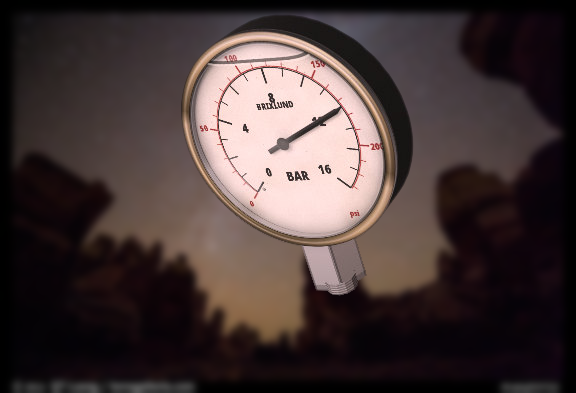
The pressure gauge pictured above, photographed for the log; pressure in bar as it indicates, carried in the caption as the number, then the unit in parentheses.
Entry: 12 (bar)
